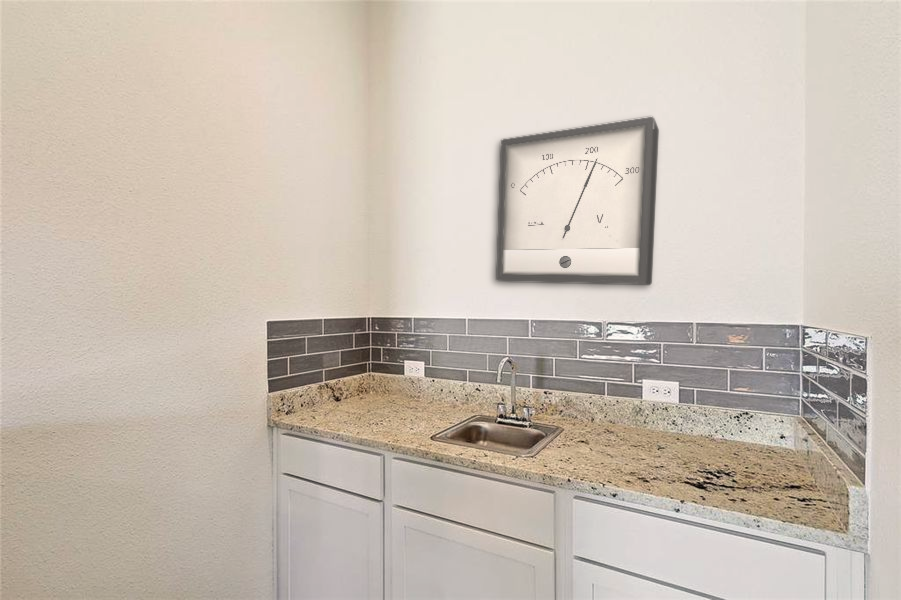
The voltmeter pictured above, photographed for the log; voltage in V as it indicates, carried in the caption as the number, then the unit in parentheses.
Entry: 220 (V)
